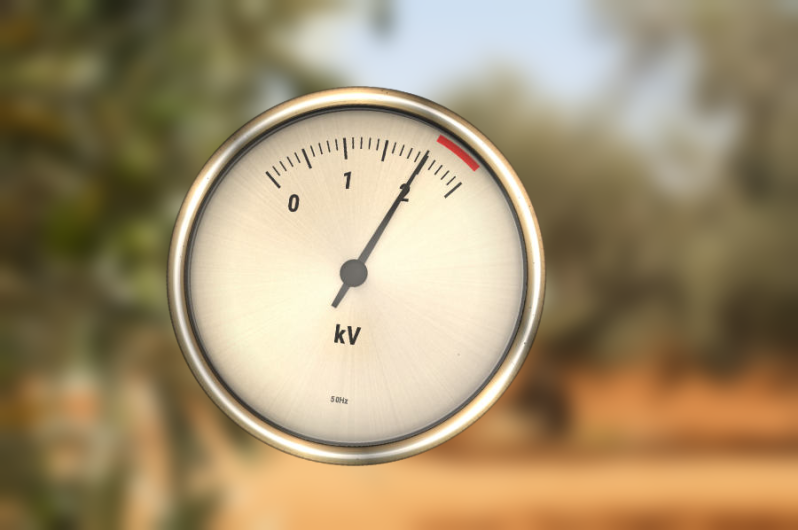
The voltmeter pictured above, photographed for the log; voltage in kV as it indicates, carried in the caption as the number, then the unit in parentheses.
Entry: 2 (kV)
